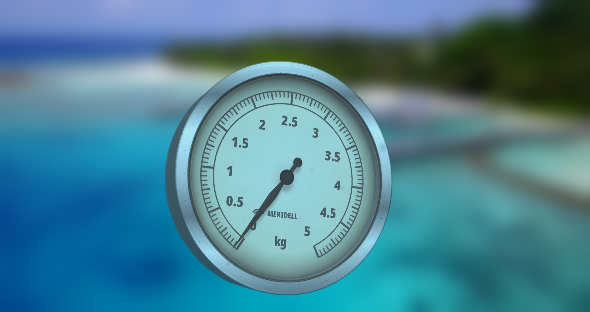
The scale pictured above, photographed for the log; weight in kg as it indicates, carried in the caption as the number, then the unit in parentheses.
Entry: 0.05 (kg)
